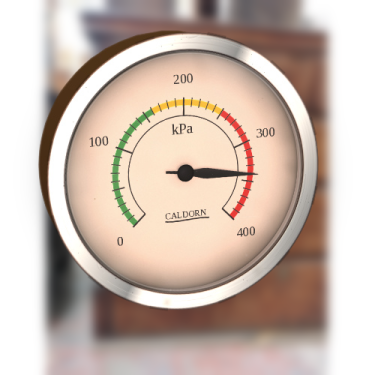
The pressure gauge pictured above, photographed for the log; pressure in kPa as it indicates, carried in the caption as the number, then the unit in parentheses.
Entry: 340 (kPa)
